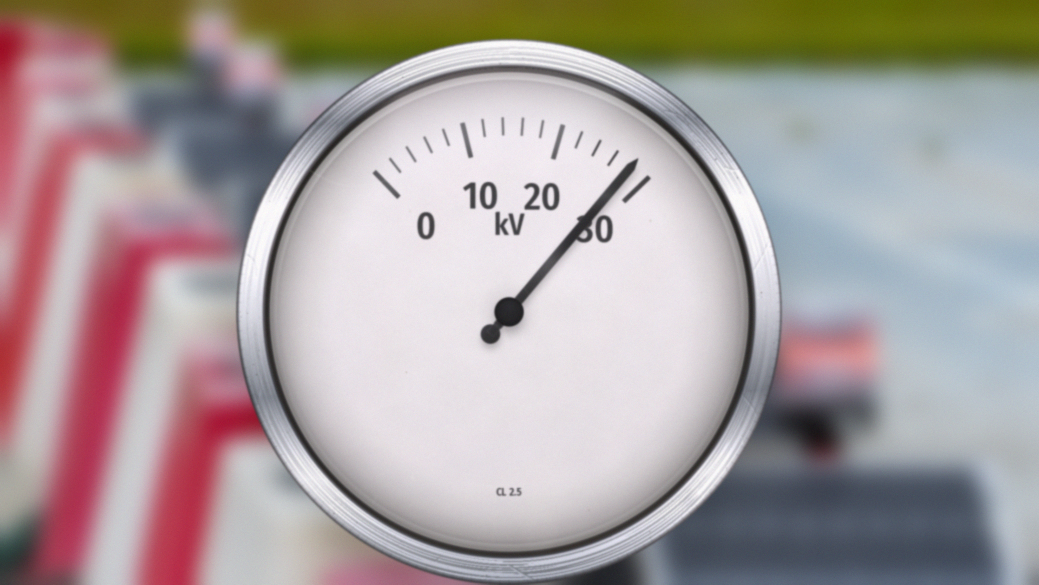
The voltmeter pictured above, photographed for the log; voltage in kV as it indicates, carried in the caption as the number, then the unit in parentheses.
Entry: 28 (kV)
